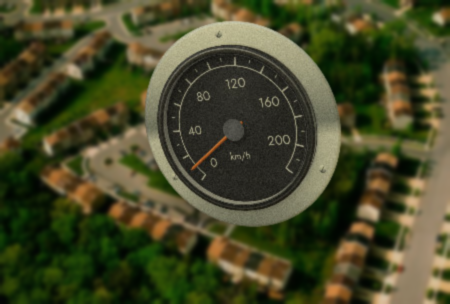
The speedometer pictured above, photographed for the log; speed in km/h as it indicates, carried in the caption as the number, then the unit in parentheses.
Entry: 10 (km/h)
